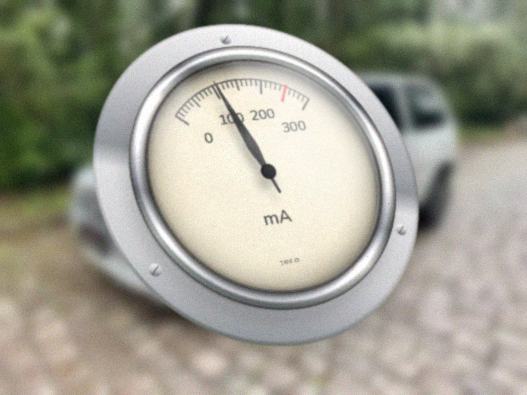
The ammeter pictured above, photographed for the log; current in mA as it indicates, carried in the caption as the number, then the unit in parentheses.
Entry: 100 (mA)
